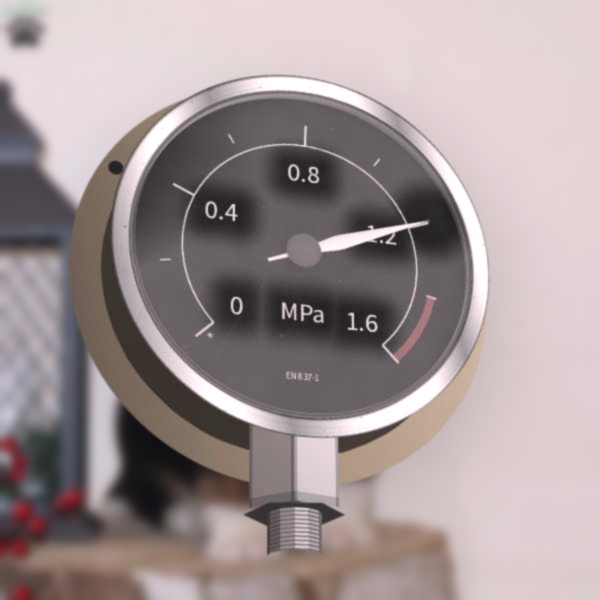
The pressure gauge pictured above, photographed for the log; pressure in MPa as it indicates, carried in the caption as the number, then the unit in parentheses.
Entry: 1.2 (MPa)
